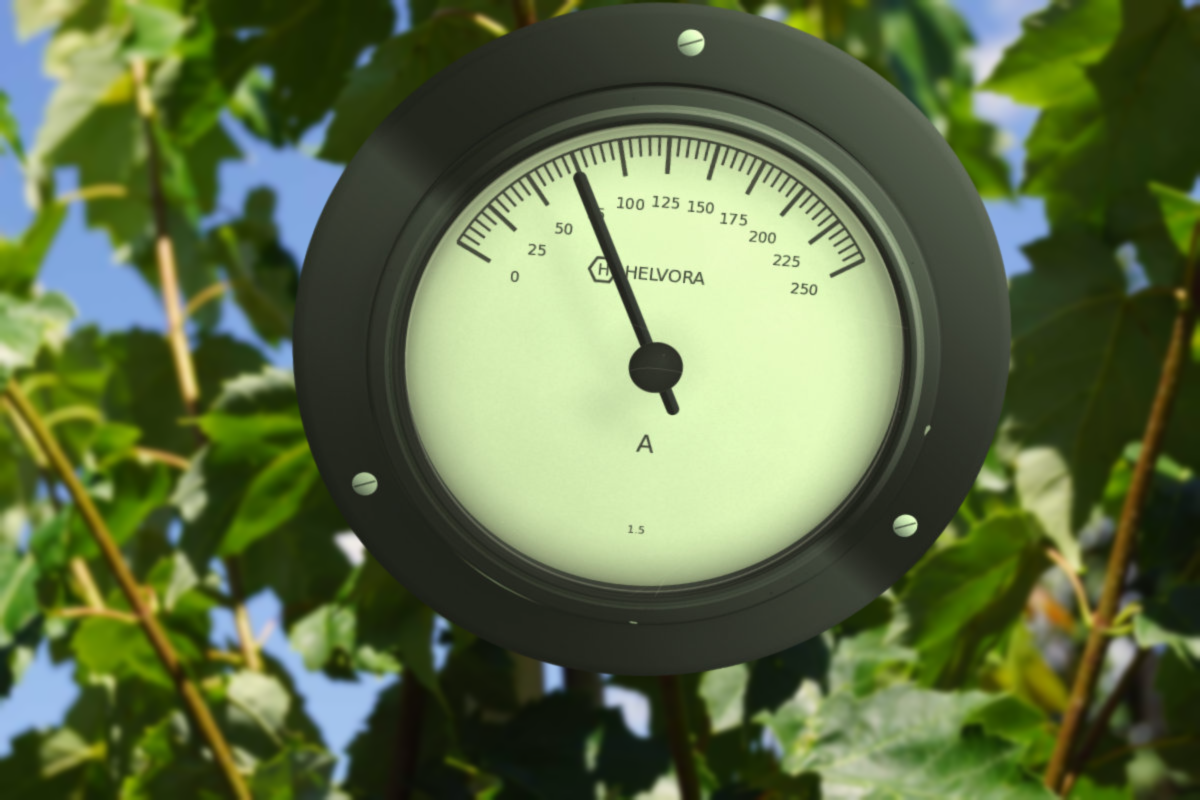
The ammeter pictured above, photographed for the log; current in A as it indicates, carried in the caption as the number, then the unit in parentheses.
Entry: 75 (A)
